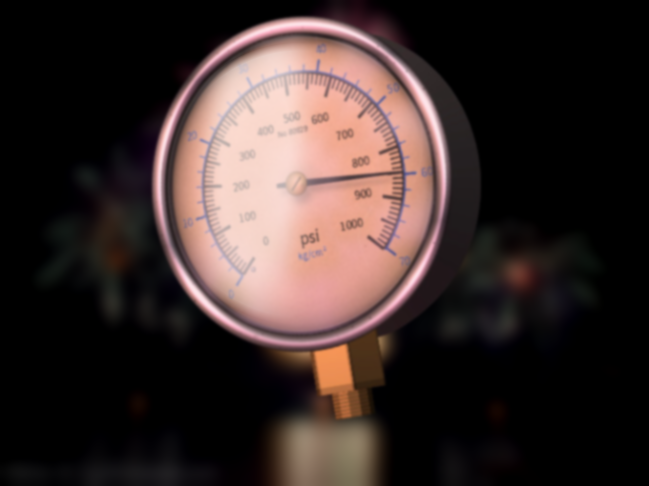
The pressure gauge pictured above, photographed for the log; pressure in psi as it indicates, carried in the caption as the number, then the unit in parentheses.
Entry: 850 (psi)
